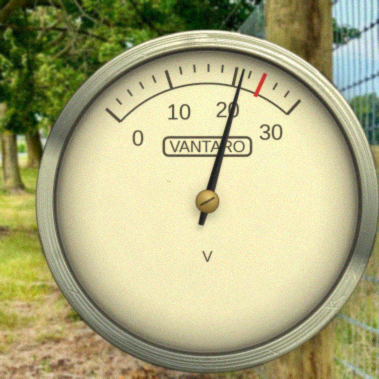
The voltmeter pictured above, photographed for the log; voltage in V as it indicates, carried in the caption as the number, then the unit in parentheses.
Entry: 21 (V)
